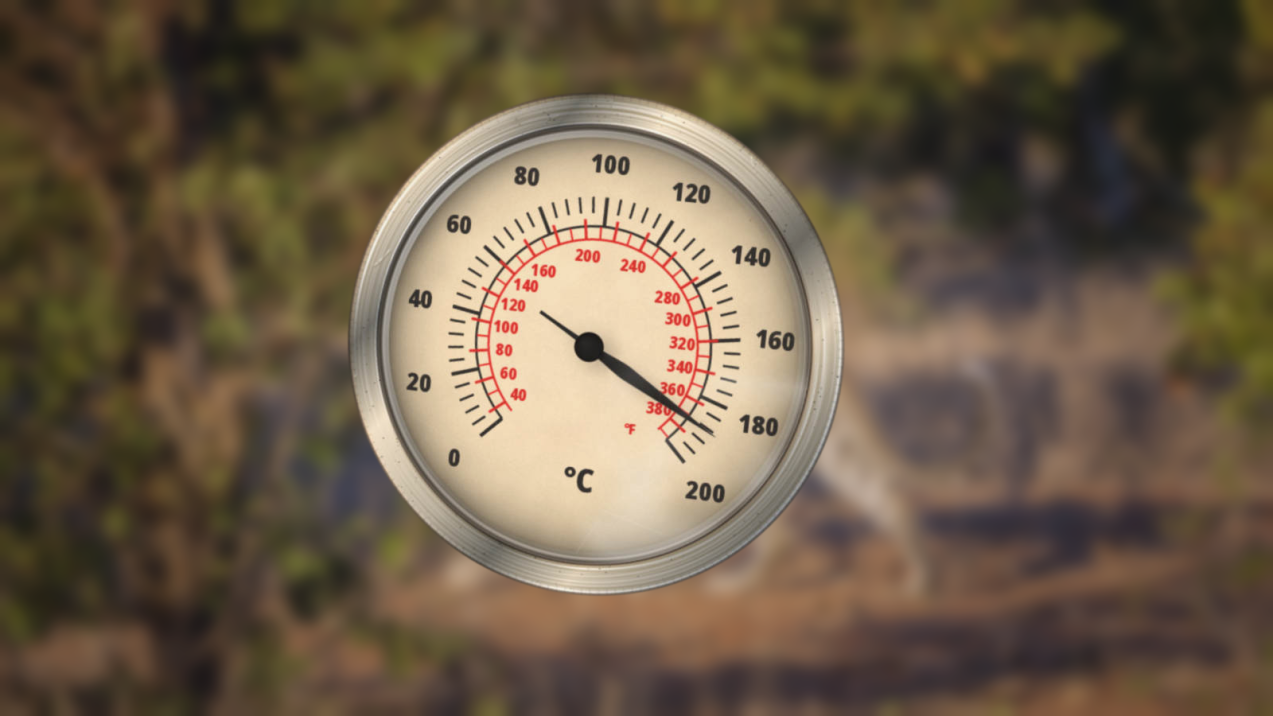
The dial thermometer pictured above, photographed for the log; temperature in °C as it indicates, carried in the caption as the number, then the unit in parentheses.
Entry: 188 (°C)
